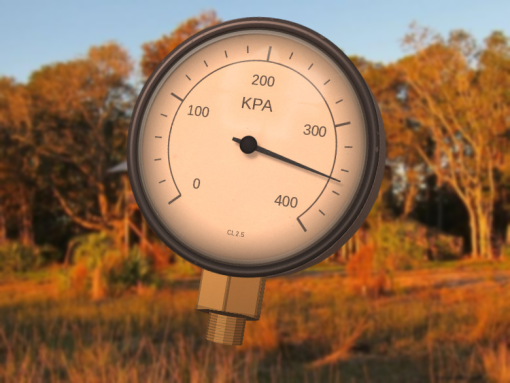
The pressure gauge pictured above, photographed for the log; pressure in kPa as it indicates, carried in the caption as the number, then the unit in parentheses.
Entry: 350 (kPa)
